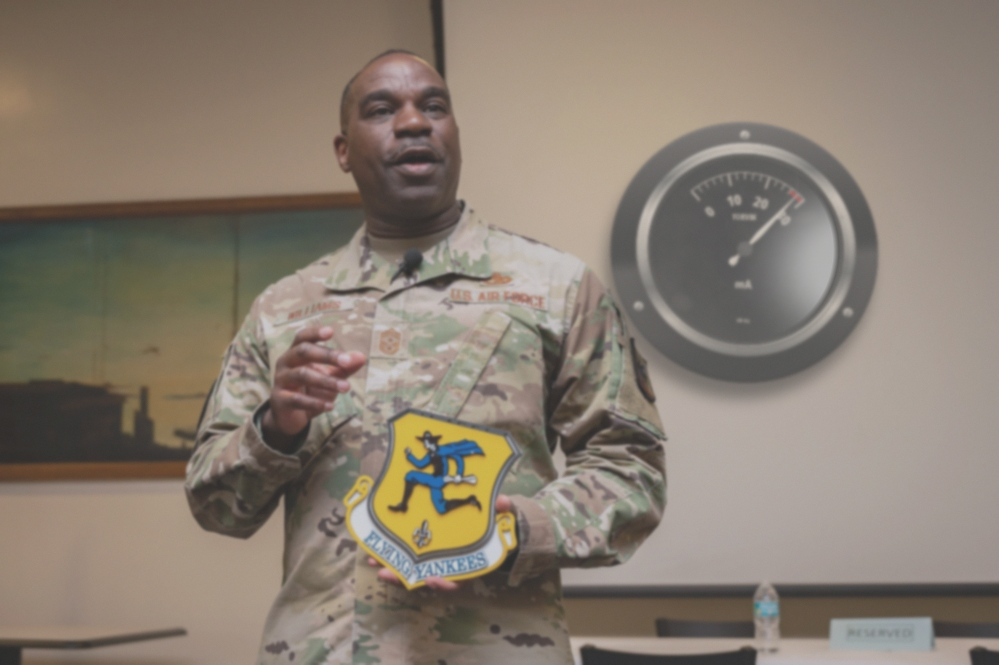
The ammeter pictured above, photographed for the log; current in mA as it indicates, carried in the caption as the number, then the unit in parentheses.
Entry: 28 (mA)
